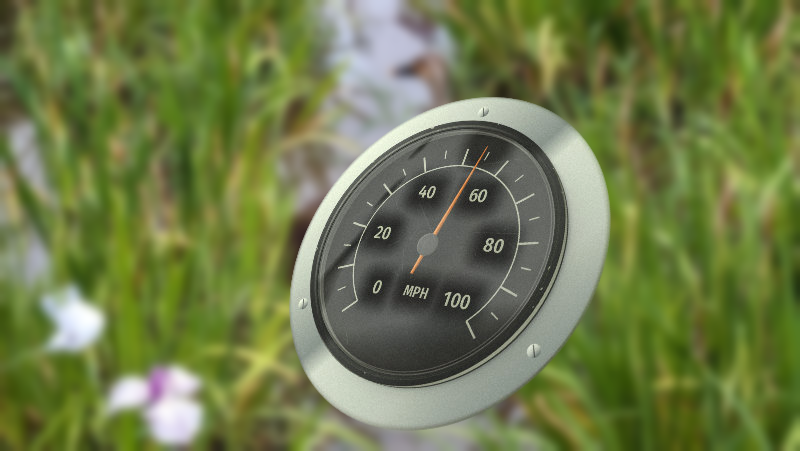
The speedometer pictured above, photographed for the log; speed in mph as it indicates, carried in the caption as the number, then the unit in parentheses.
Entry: 55 (mph)
